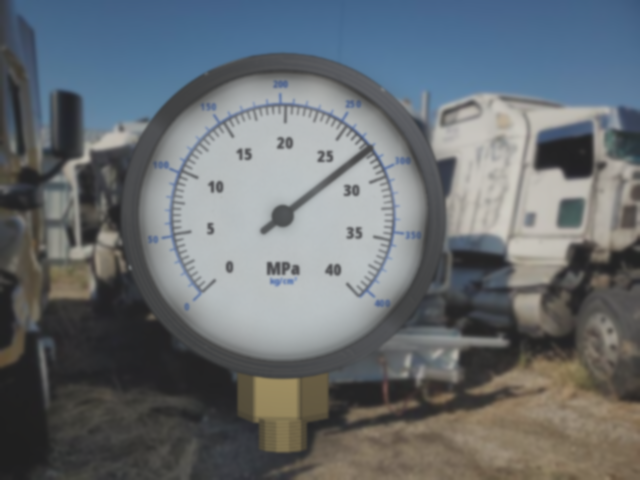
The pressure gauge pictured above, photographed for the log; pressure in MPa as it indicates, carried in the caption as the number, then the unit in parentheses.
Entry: 27.5 (MPa)
